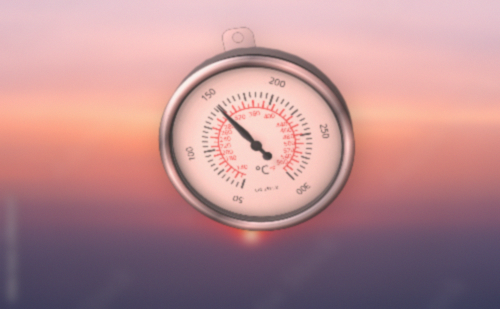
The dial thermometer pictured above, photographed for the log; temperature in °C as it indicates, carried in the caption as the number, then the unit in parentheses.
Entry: 150 (°C)
